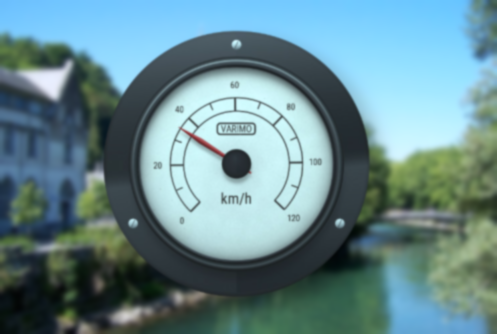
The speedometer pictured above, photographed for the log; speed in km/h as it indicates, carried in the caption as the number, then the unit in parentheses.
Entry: 35 (km/h)
